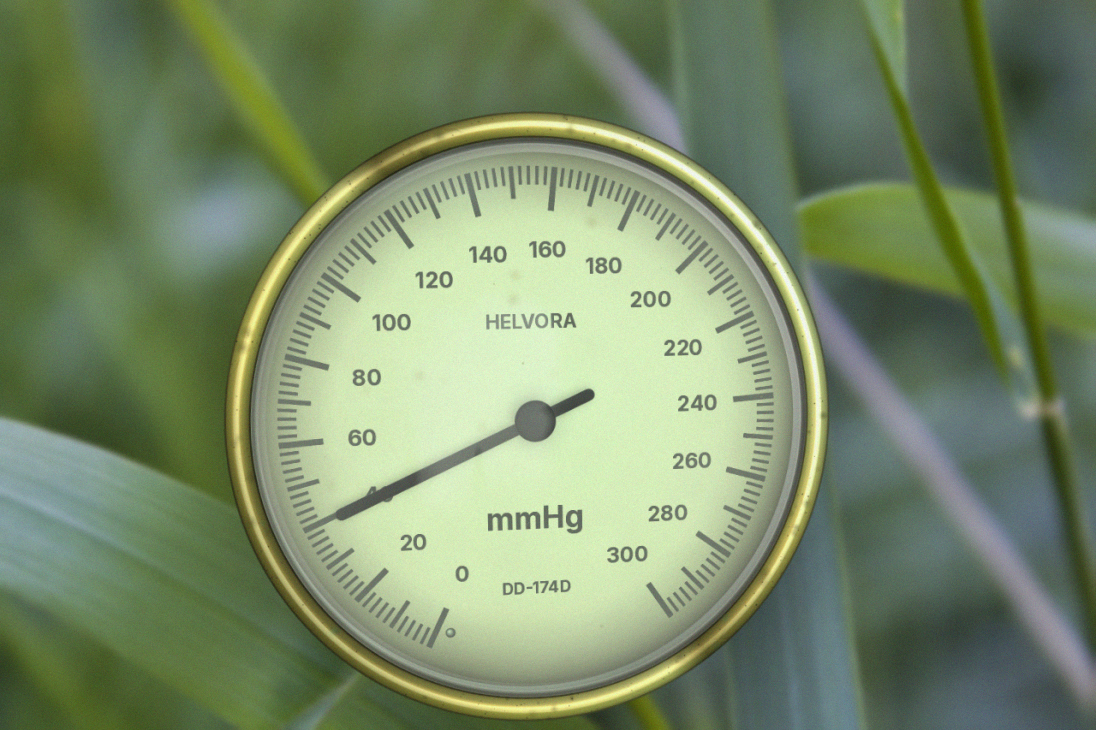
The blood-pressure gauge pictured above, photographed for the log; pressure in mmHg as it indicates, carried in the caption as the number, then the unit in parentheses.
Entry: 40 (mmHg)
